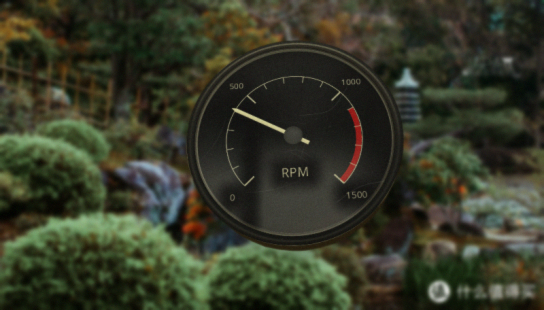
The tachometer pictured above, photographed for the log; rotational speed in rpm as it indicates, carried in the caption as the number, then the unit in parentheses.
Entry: 400 (rpm)
